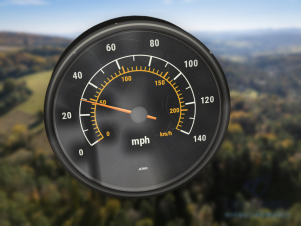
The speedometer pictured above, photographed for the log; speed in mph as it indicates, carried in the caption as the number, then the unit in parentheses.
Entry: 30 (mph)
